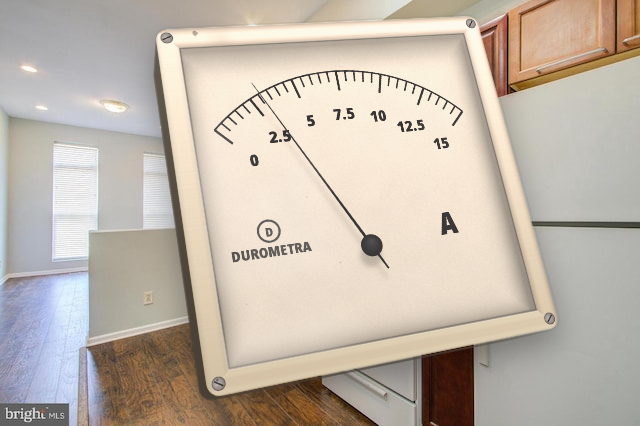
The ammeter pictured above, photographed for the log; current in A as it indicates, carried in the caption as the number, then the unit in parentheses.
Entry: 3 (A)
